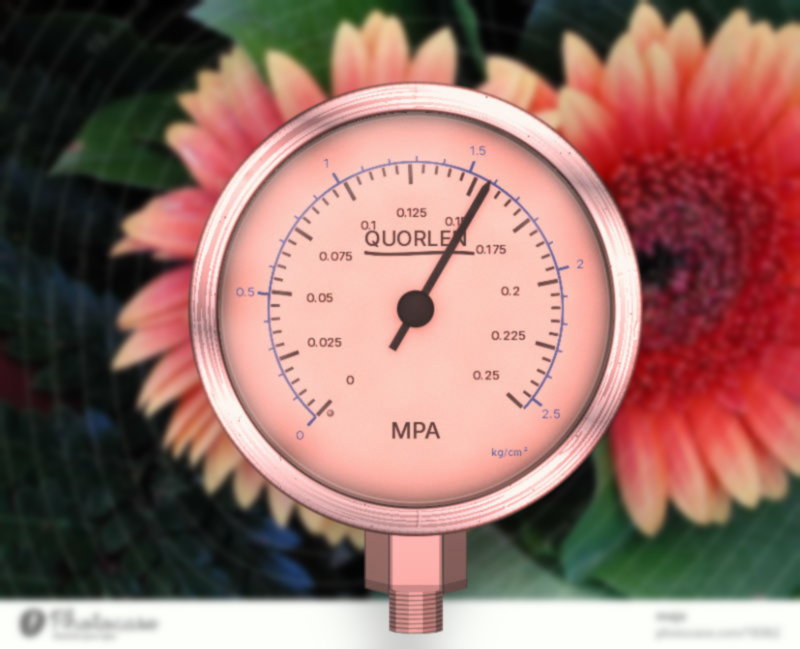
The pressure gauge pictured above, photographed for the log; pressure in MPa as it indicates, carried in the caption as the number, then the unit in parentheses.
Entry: 0.155 (MPa)
